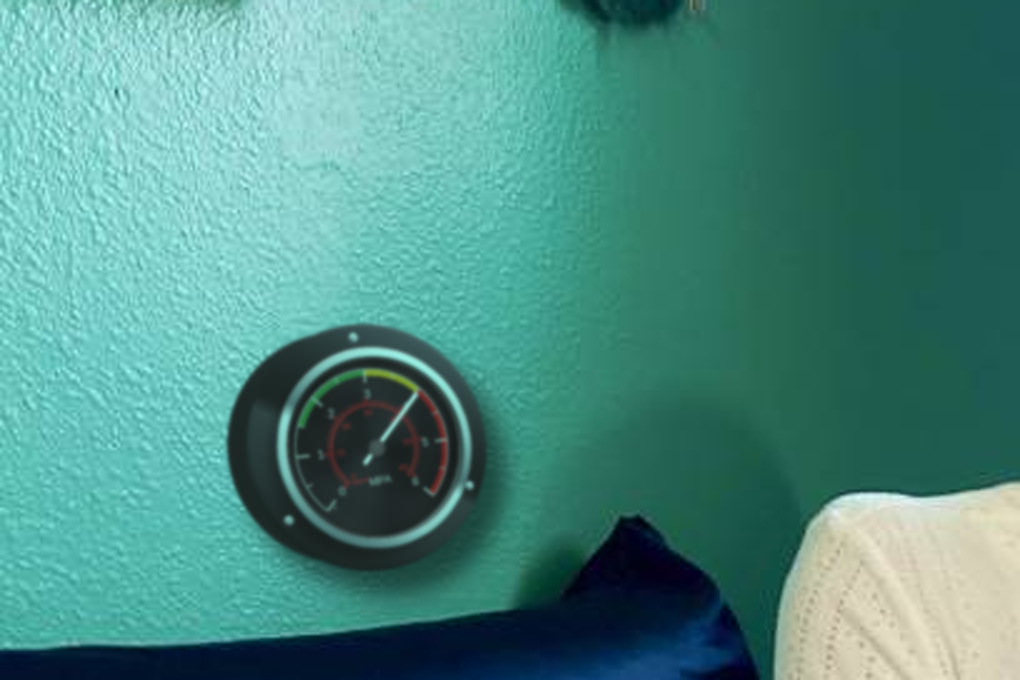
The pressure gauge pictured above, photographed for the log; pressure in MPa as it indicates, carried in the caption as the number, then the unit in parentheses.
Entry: 4 (MPa)
